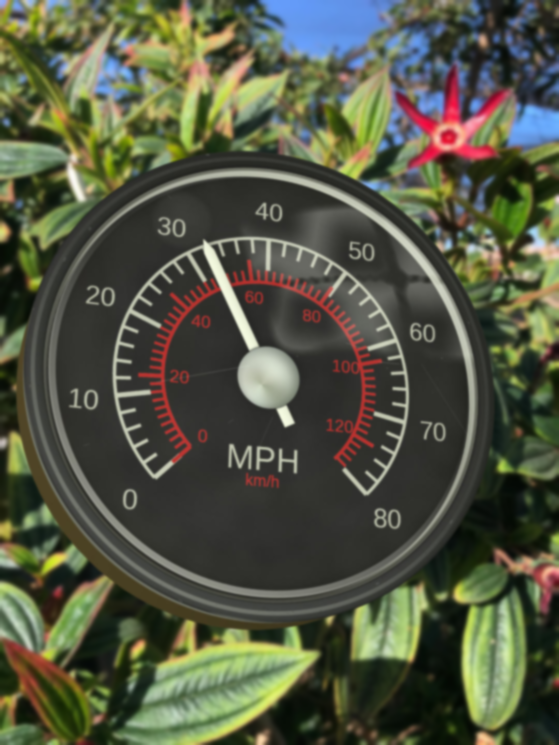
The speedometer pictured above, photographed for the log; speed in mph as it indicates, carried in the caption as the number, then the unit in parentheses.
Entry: 32 (mph)
